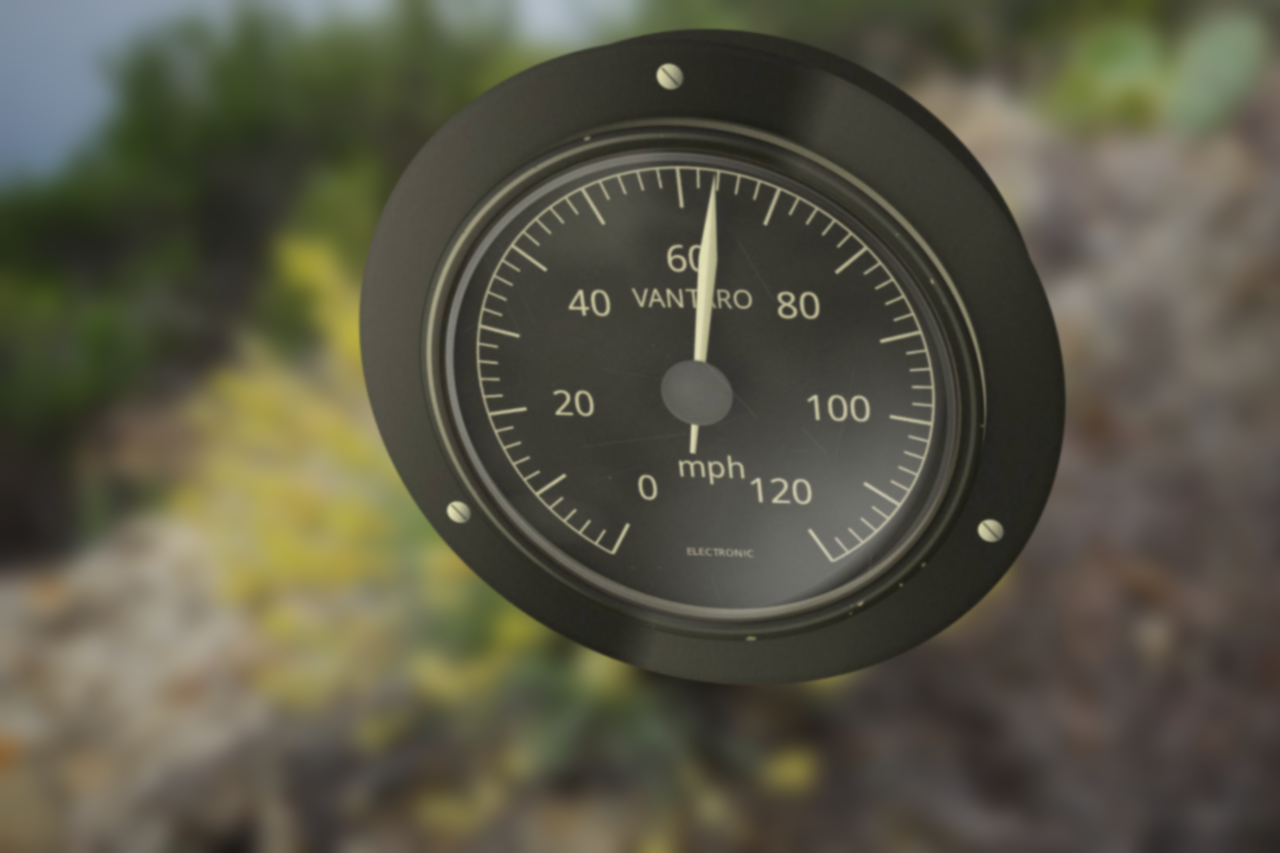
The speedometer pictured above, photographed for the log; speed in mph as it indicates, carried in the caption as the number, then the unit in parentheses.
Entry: 64 (mph)
